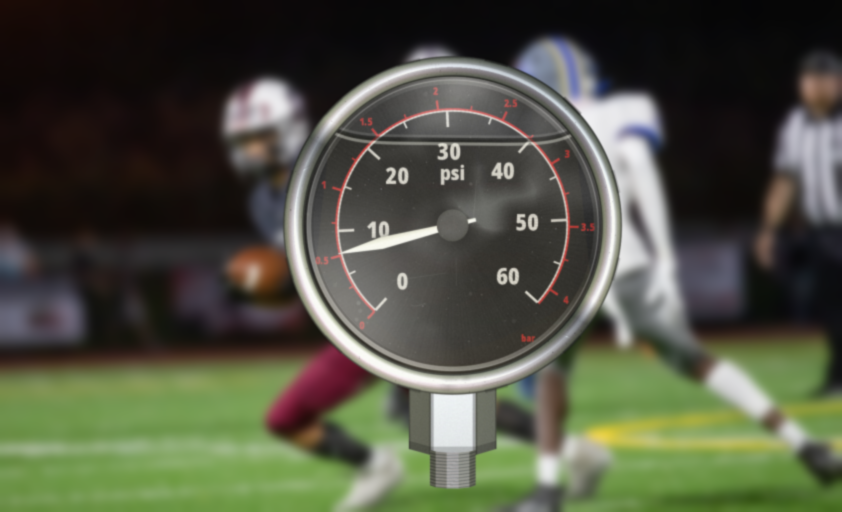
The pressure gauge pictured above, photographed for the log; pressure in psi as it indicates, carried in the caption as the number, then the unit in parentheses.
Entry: 7.5 (psi)
